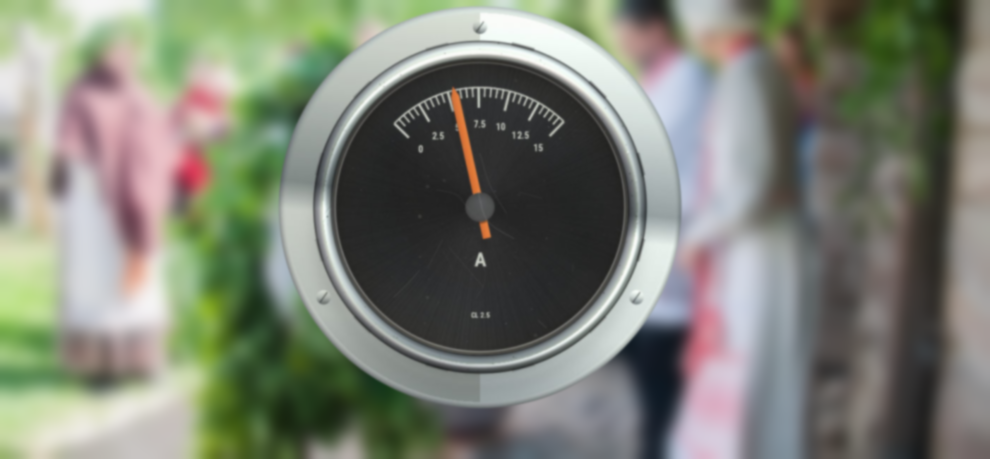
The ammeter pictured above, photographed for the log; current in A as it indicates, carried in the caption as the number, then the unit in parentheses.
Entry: 5.5 (A)
